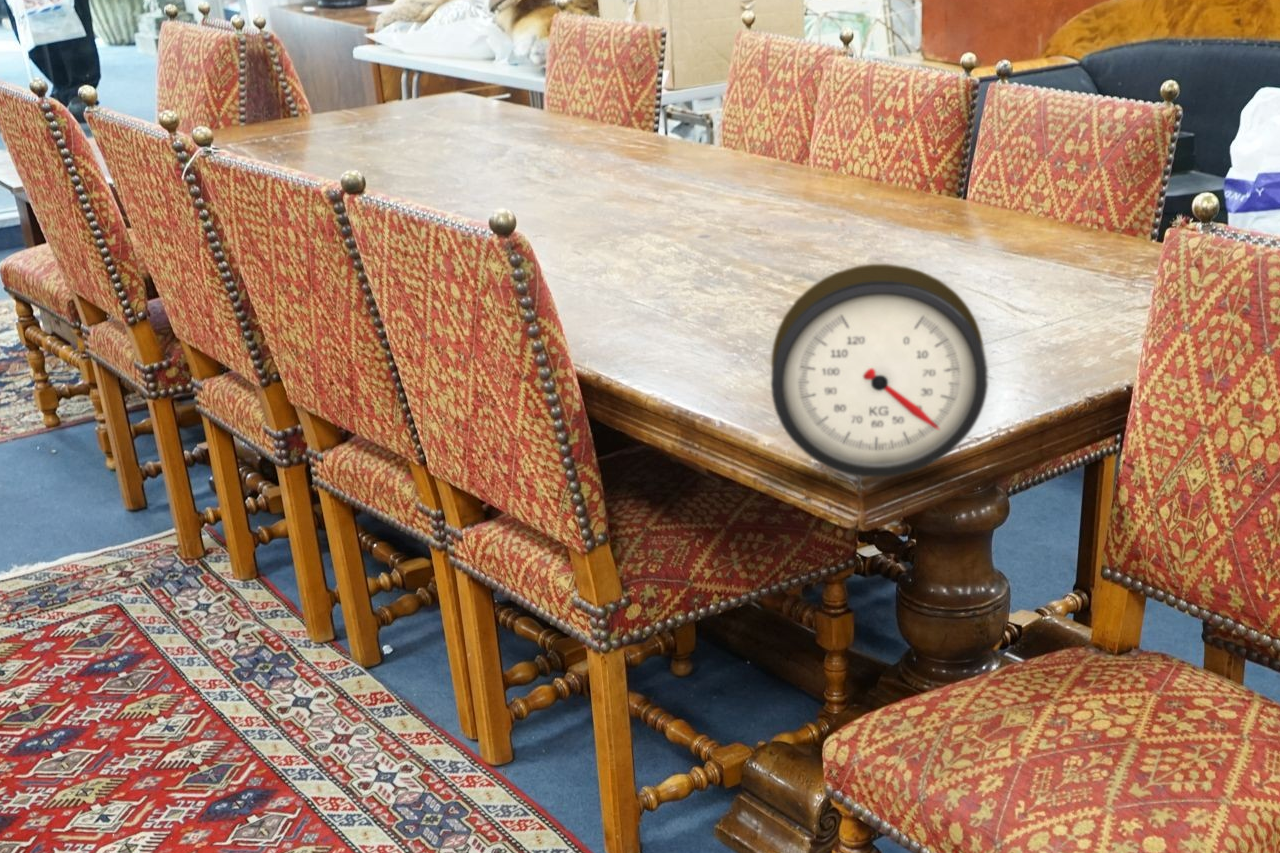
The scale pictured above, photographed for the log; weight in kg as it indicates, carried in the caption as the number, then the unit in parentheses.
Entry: 40 (kg)
